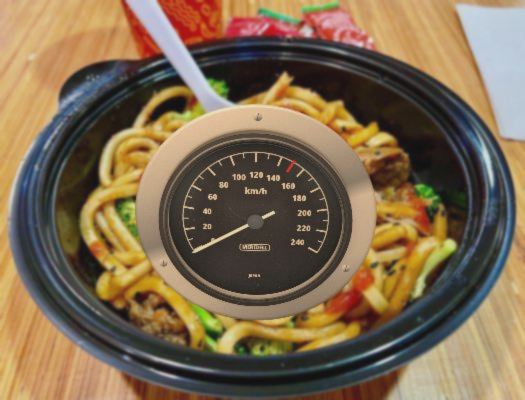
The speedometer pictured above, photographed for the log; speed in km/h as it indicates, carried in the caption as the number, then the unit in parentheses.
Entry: 0 (km/h)
